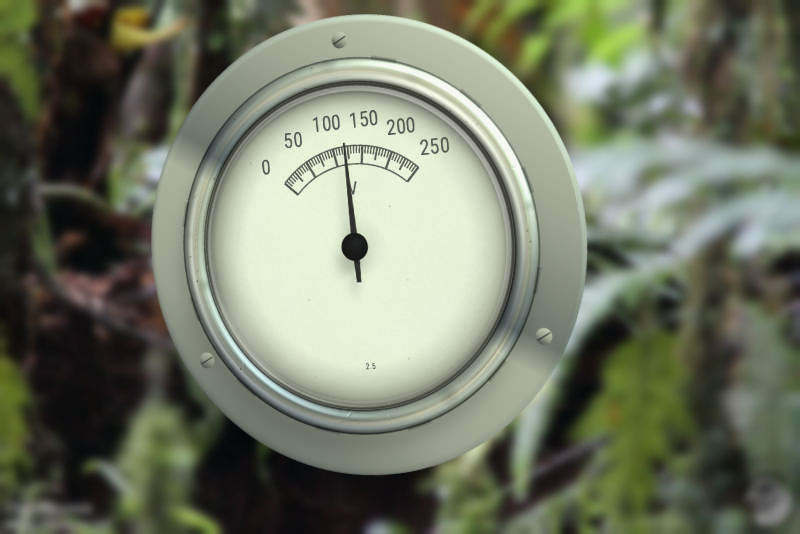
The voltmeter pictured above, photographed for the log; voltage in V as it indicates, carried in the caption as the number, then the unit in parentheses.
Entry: 125 (V)
